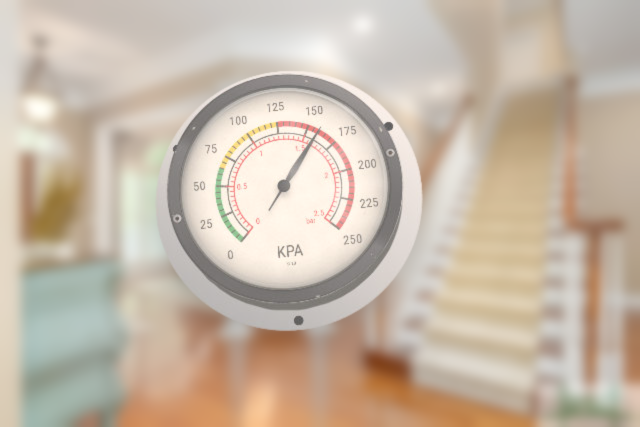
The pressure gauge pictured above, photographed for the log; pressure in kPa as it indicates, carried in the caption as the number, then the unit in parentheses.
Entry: 160 (kPa)
